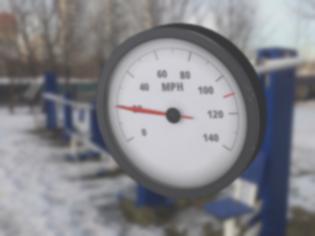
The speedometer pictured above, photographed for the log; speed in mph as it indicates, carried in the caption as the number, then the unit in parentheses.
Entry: 20 (mph)
